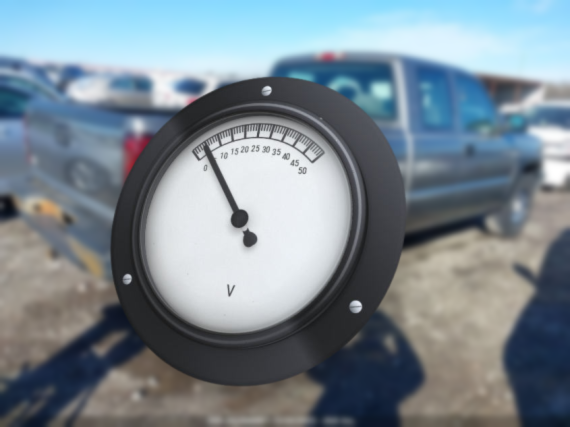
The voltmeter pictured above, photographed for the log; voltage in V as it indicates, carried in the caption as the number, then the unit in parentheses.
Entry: 5 (V)
